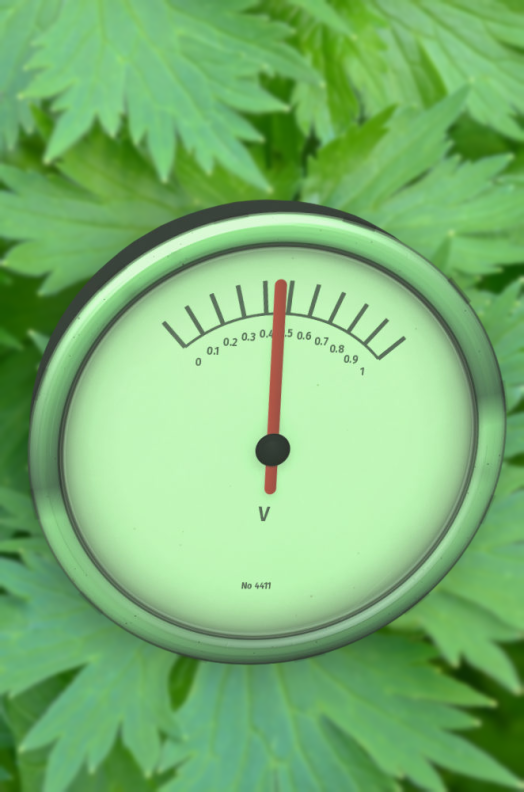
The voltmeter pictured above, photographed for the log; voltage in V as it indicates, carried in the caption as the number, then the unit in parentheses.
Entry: 0.45 (V)
